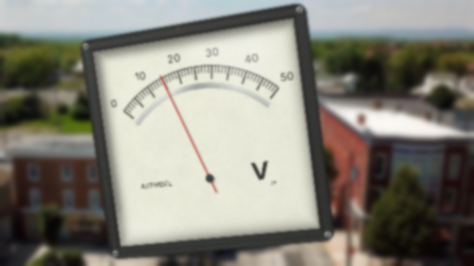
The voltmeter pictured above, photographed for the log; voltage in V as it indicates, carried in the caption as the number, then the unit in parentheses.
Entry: 15 (V)
